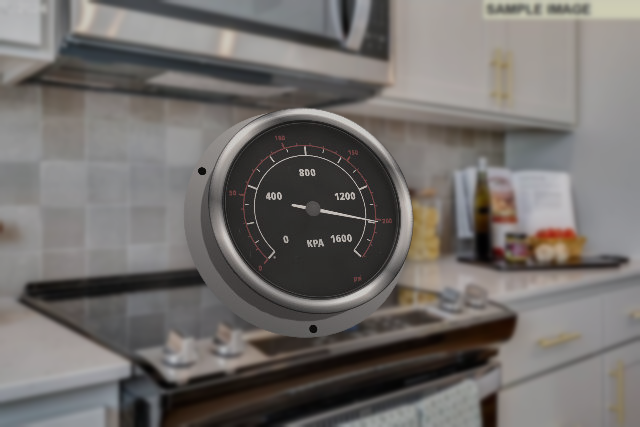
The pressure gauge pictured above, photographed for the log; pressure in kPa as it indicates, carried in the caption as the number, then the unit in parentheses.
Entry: 1400 (kPa)
